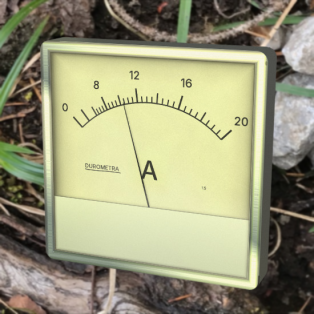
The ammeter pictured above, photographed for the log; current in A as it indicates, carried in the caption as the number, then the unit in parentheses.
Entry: 10.5 (A)
